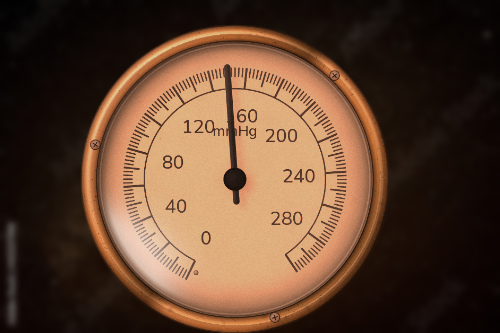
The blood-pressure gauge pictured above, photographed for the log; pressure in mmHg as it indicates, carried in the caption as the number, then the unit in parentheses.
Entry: 150 (mmHg)
